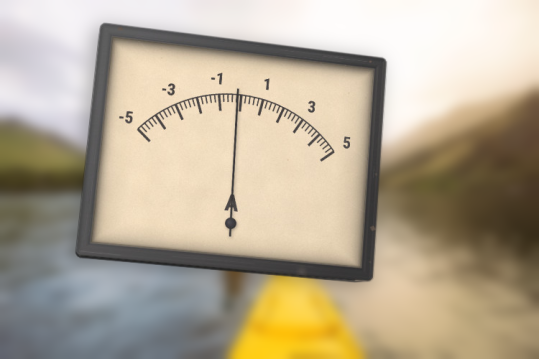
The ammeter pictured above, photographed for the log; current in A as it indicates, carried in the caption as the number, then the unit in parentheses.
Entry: -0.2 (A)
